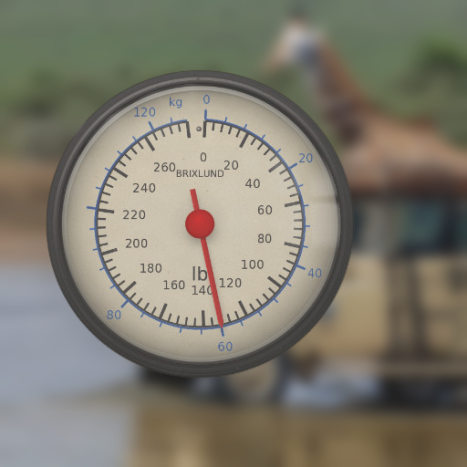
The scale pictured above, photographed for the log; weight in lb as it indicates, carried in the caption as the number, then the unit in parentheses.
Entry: 132 (lb)
